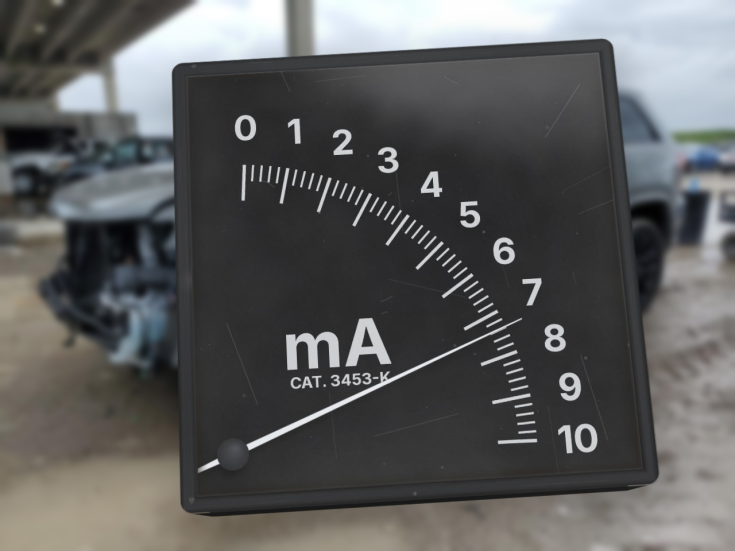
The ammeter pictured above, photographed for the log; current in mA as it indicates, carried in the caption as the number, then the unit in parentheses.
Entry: 7.4 (mA)
